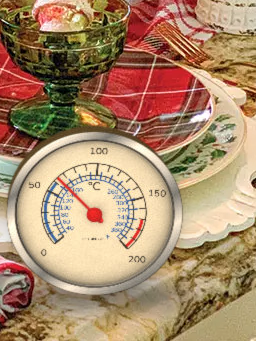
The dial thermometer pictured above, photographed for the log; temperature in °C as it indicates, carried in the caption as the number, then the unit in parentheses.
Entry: 65 (°C)
